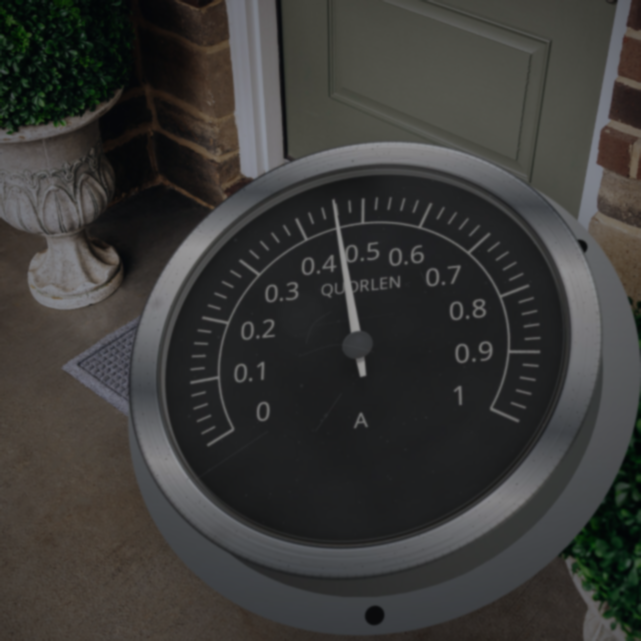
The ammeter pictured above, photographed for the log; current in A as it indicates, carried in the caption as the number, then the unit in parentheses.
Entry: 0.46 (A)
